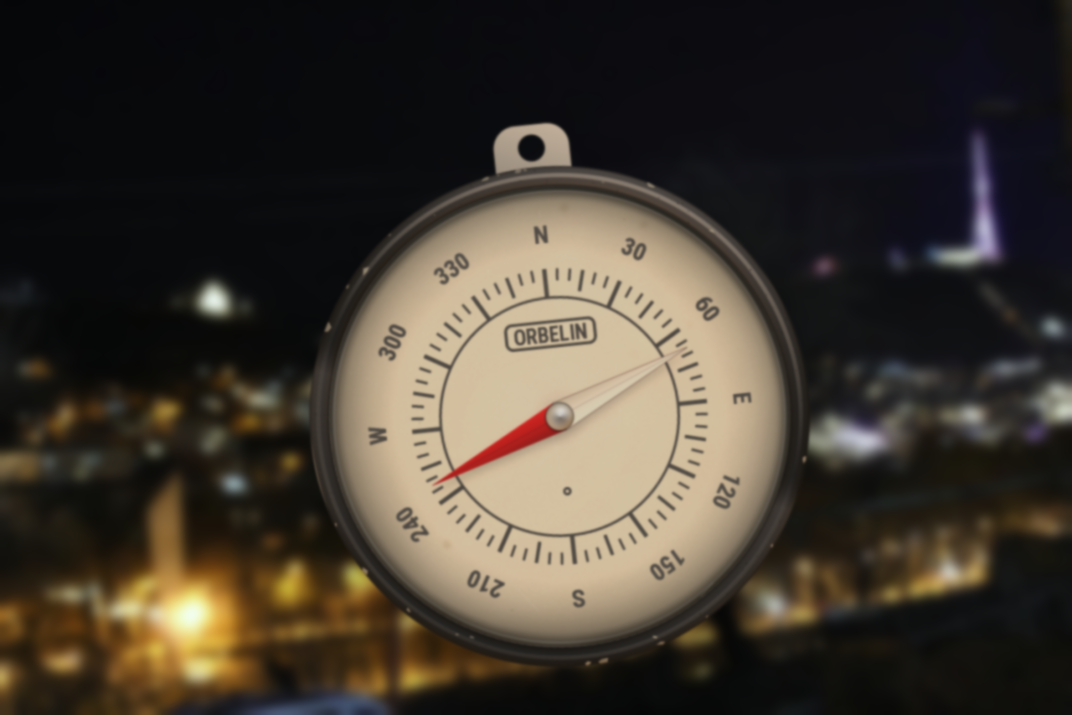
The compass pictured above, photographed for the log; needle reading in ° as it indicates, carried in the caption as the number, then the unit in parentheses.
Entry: 247.5 (°)
